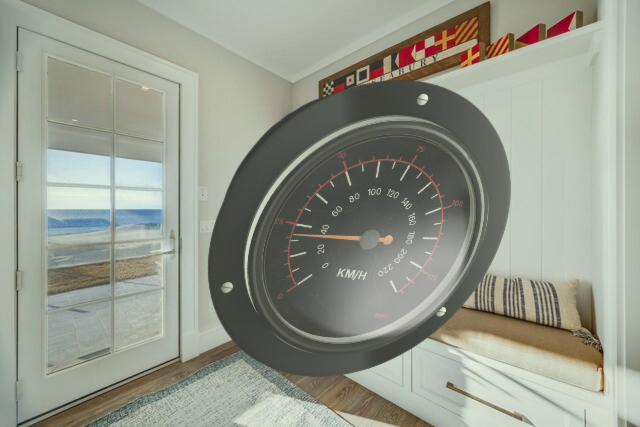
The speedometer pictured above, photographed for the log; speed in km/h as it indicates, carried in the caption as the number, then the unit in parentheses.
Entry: 35 (km/h)
